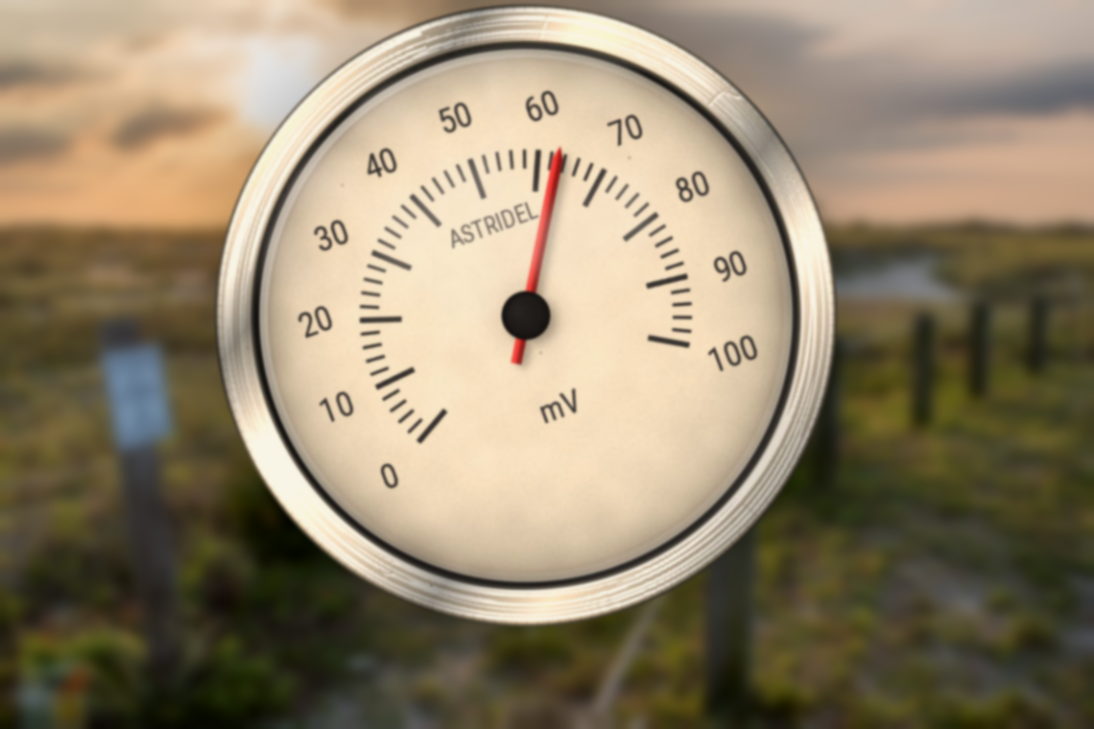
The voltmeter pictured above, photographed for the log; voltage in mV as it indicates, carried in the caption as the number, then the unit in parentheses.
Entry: 63 (mV)
